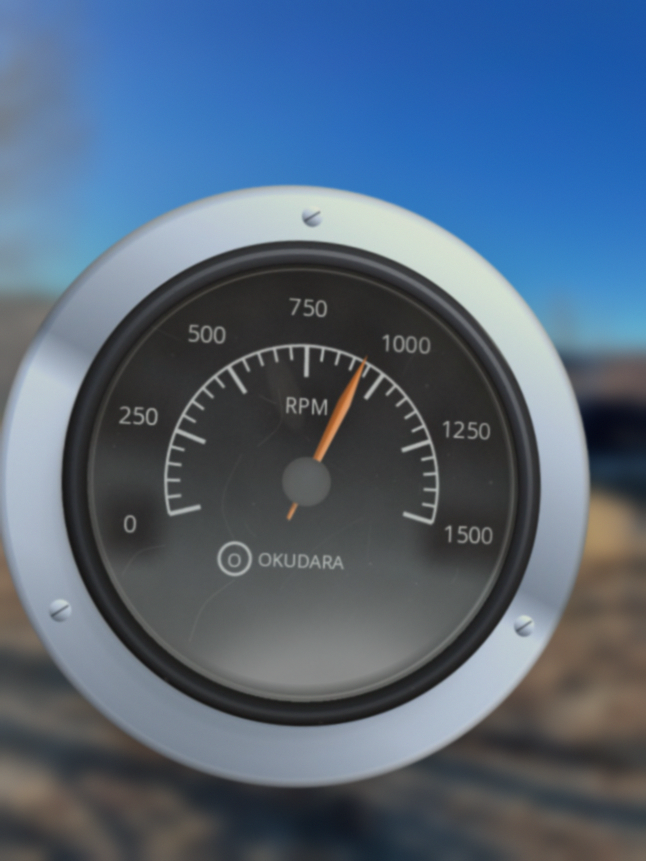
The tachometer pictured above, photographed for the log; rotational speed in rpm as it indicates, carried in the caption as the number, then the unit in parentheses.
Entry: 925 (rpm)
